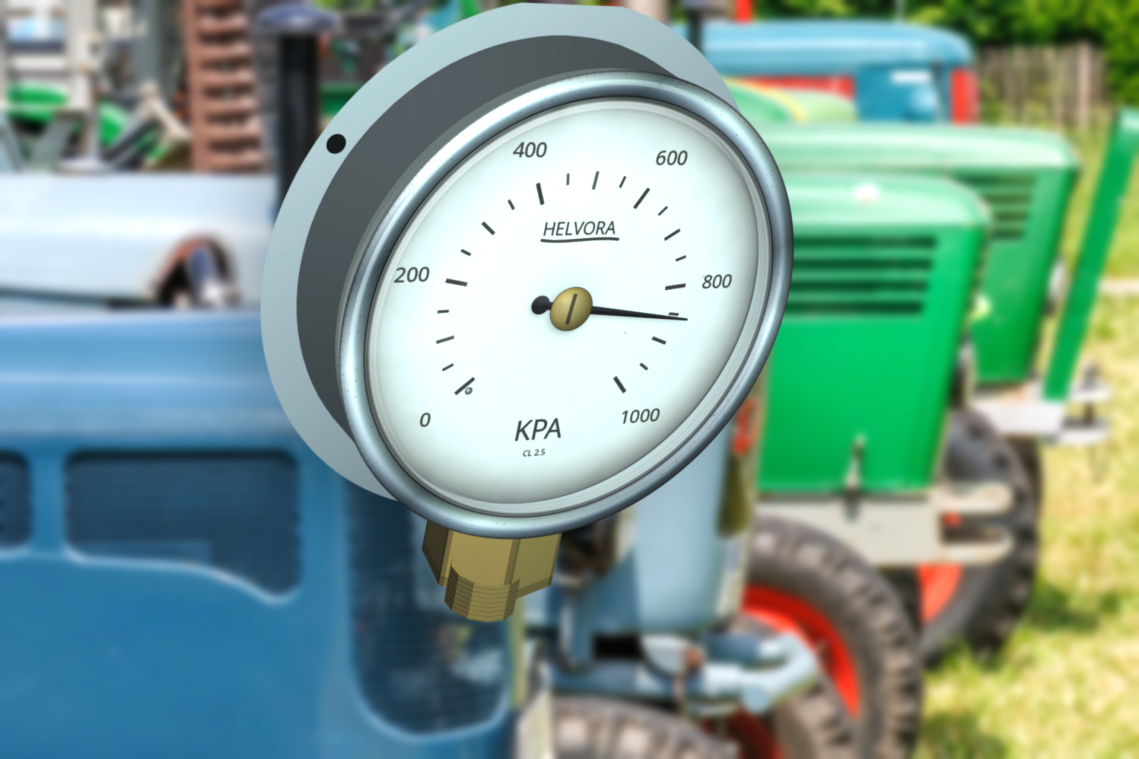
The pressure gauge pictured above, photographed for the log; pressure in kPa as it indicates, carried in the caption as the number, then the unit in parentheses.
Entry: 850 (kPa)
